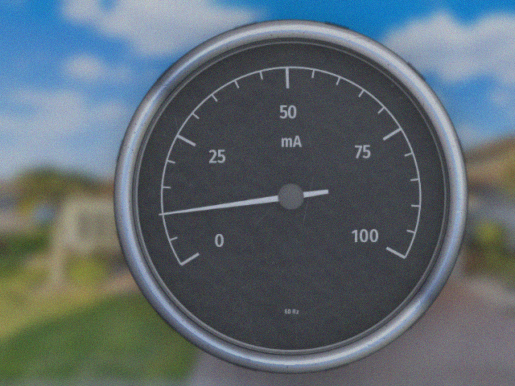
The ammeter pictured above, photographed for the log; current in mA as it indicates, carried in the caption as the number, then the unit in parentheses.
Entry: 10 (mA)
